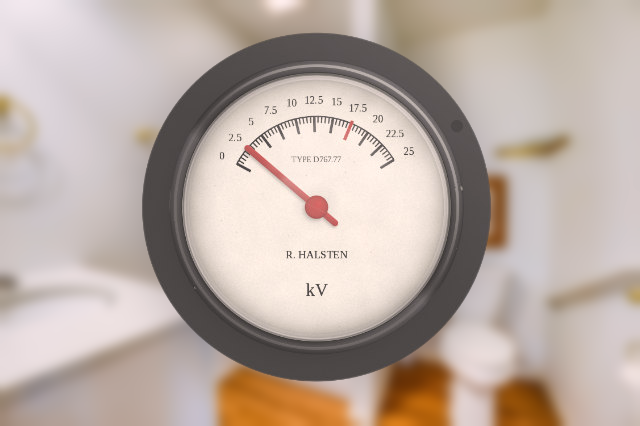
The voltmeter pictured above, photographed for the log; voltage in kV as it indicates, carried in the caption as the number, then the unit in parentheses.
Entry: 2.5 (kV)
